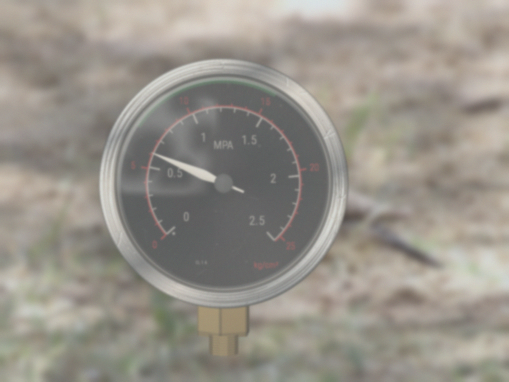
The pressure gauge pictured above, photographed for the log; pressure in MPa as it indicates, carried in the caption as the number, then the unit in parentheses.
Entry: 0.6 (MPa)
